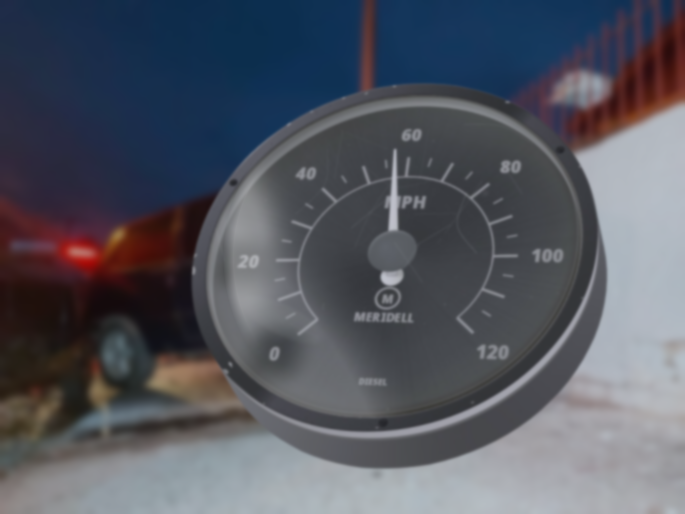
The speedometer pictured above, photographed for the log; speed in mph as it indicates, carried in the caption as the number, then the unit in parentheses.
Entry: 57.5 (mph)
